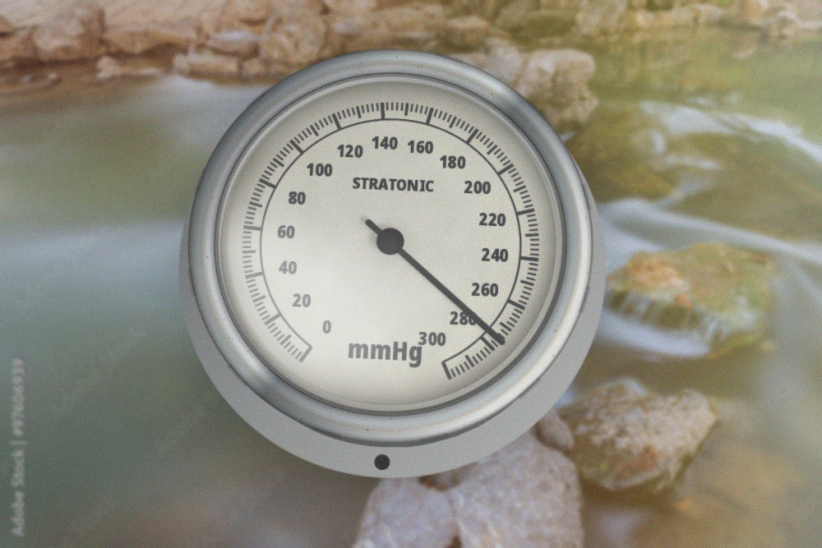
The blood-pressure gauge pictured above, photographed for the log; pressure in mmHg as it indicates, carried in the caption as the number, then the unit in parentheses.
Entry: 276 (mmHg)
